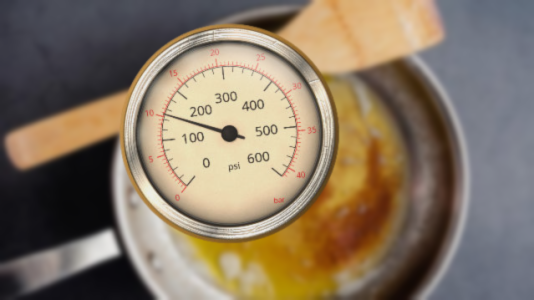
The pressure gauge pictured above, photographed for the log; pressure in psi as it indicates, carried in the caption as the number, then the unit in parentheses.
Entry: 150 (psi)
